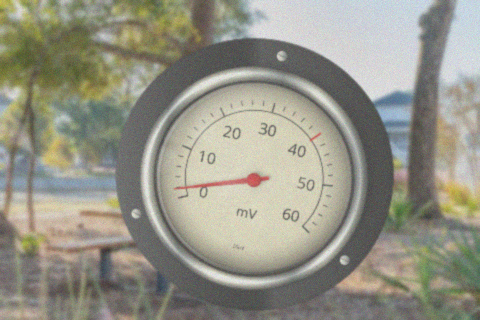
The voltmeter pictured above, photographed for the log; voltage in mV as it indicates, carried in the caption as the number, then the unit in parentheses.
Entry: 2 (mV)
